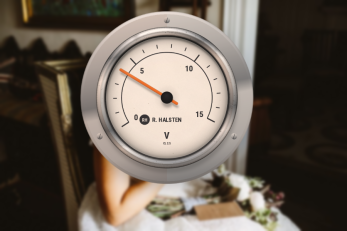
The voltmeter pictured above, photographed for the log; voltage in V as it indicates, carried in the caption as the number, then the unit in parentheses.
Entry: 4 (V)
